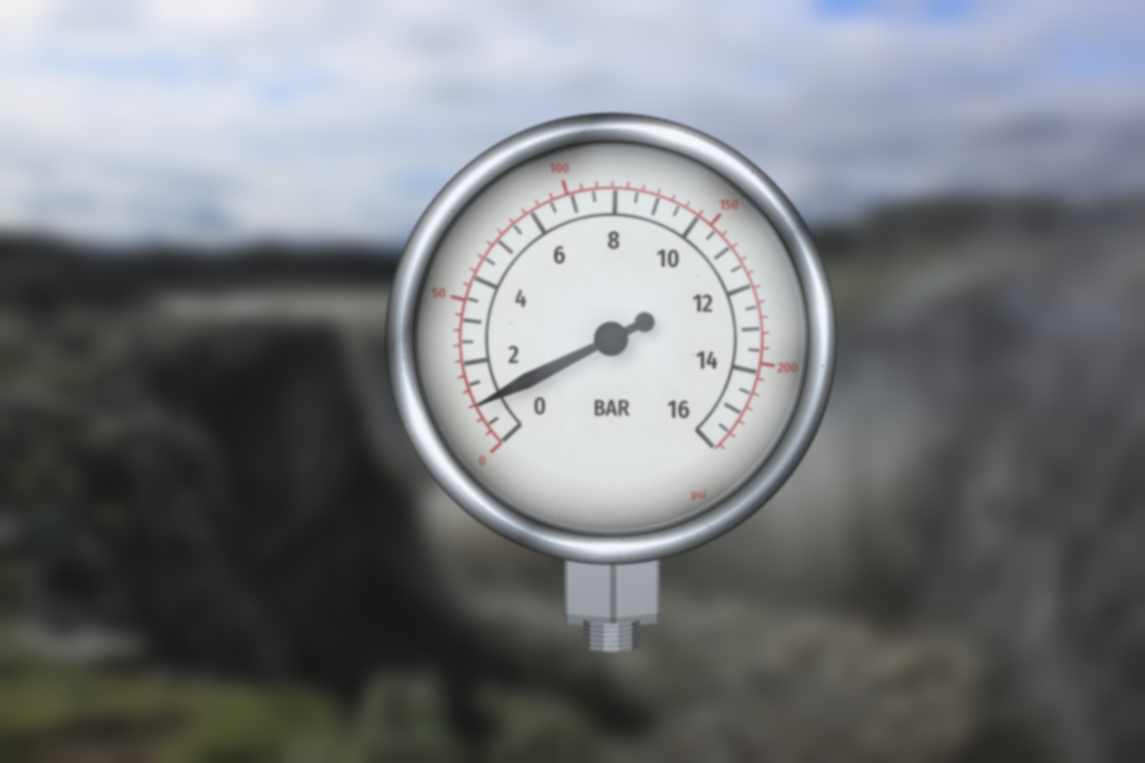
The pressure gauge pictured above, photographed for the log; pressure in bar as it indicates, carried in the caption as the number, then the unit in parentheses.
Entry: 1 (bar)
